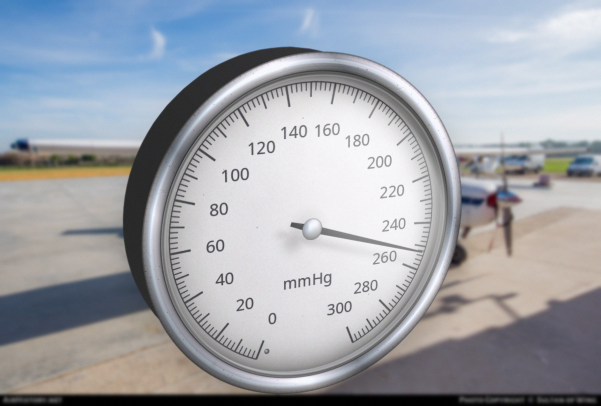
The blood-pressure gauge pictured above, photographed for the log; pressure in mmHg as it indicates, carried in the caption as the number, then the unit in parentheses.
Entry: 252 (mmHg)
